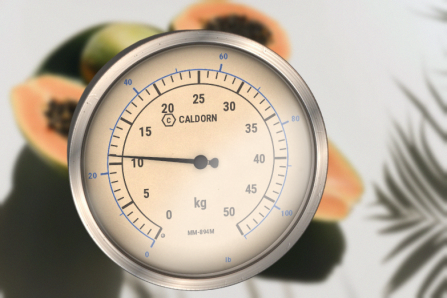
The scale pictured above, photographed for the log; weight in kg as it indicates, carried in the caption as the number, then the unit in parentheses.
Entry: 11 (kg)
